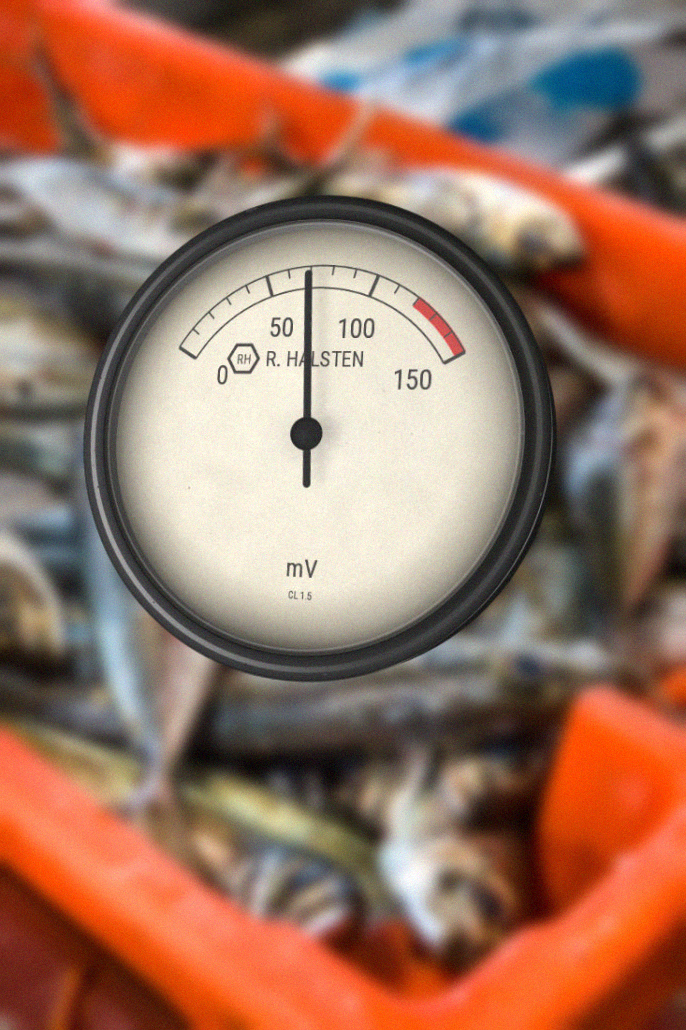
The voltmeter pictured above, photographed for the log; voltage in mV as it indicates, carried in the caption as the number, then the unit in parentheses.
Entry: 70 (mV)
